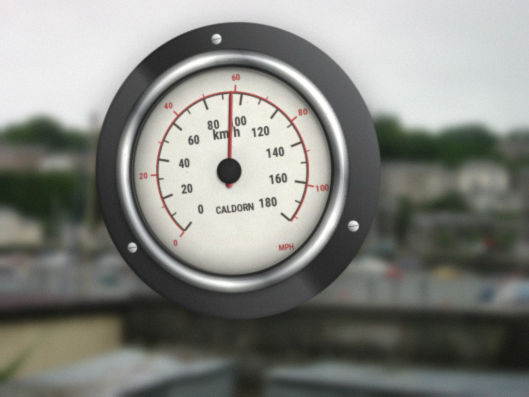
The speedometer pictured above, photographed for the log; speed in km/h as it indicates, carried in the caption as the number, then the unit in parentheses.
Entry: 95 (km/h)
